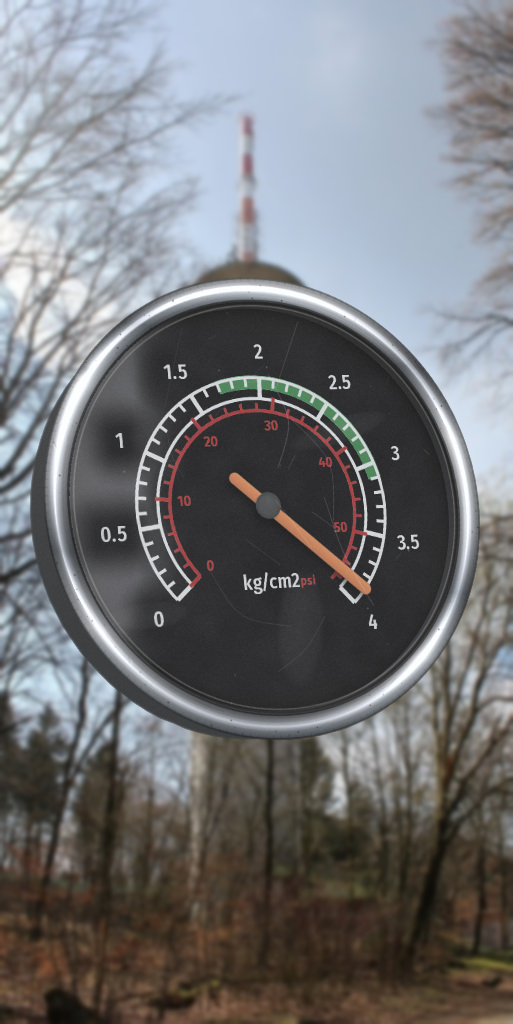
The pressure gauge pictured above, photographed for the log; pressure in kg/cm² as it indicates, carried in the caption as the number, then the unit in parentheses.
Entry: 3.9 (kg/cm²)
